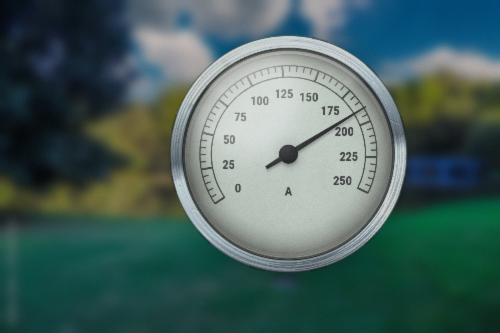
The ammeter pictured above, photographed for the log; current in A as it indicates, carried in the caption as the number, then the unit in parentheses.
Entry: 190 (A)
